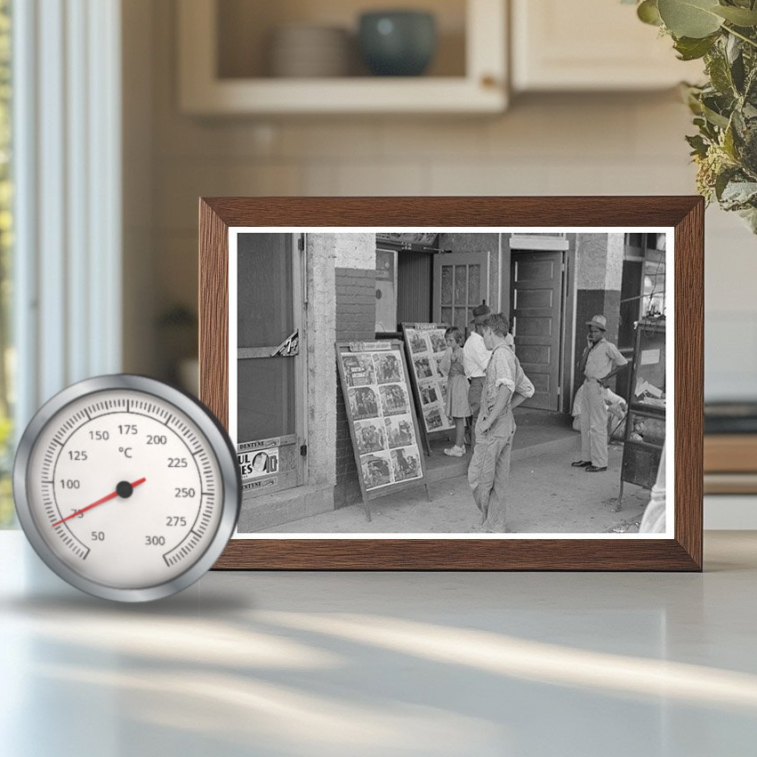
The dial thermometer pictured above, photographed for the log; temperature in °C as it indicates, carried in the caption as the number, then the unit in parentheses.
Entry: 75 (°C)
